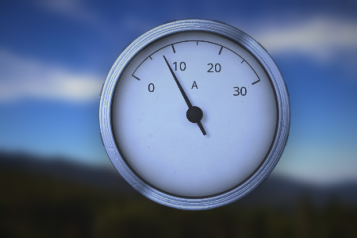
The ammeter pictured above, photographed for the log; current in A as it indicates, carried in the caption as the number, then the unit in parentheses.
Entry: 7.5 (A)
